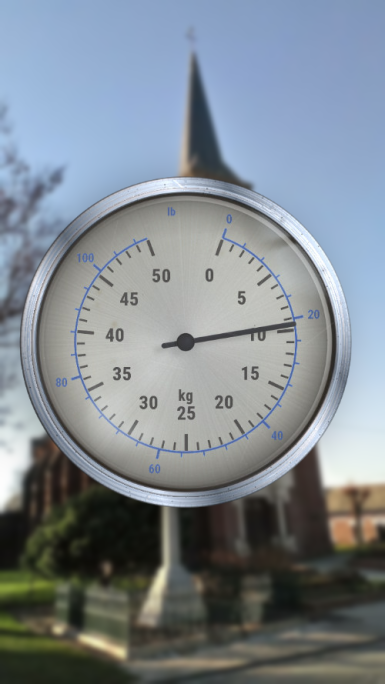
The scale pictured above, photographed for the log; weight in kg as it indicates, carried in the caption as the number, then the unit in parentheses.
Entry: 9.5 (kg)
